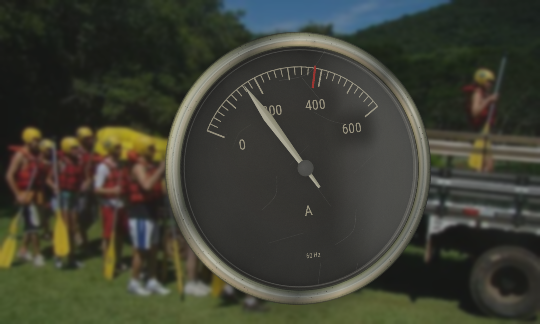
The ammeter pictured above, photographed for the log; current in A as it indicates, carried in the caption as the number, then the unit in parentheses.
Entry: 160 (A)
